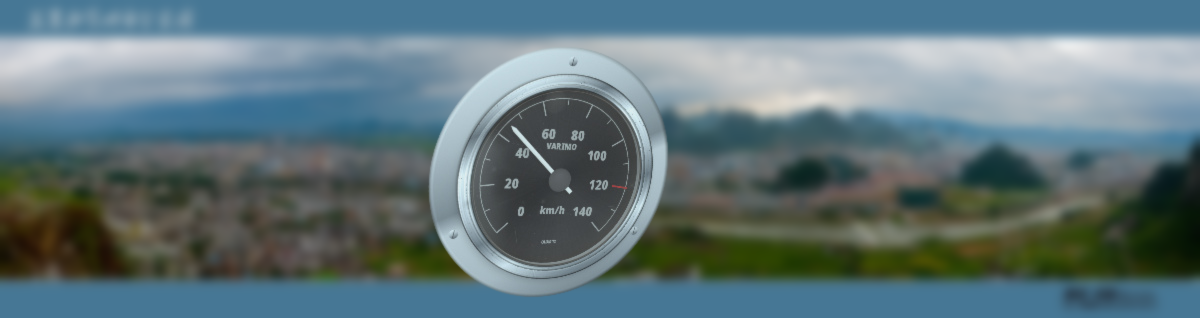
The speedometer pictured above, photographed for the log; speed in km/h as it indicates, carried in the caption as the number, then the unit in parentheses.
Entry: 45 (km/h)
